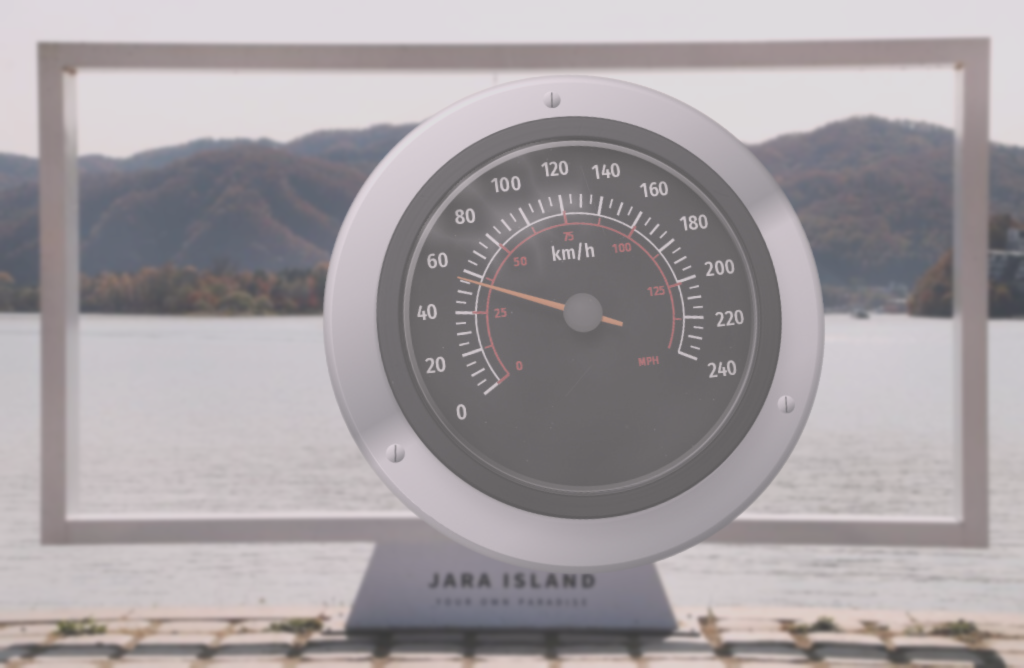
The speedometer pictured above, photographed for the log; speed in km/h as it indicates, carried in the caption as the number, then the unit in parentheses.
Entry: 55 (km/h)
